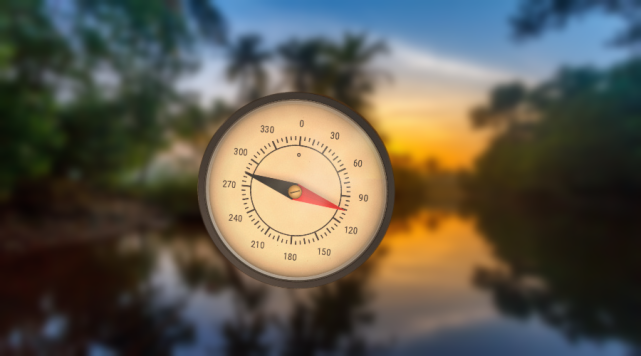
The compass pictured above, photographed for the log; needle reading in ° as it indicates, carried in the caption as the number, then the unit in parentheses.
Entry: 105 (°)
